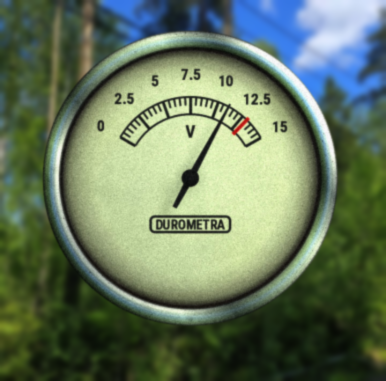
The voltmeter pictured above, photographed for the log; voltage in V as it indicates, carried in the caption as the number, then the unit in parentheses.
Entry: 11 (V)
